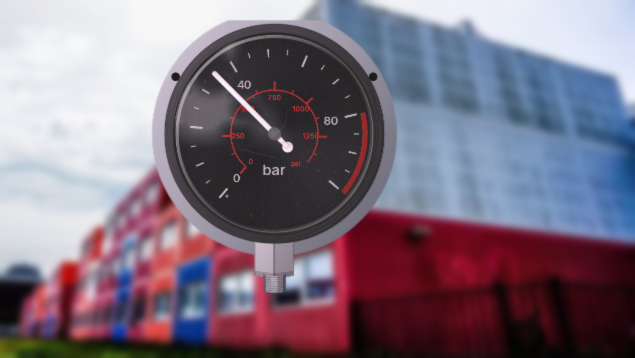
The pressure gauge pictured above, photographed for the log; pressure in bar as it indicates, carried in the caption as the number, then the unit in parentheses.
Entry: 35 (bar)
